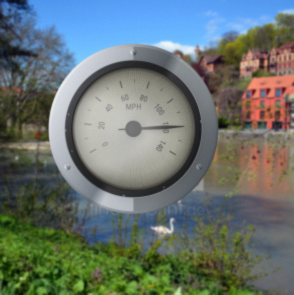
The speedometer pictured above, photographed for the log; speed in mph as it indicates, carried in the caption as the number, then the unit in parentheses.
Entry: 120 (mph)
